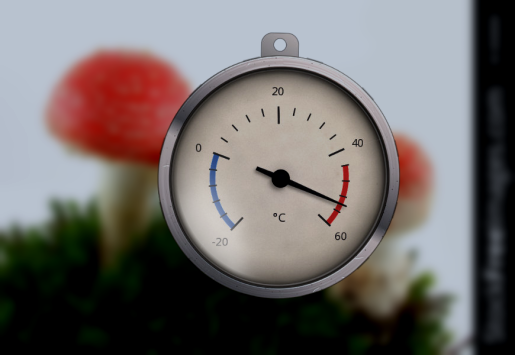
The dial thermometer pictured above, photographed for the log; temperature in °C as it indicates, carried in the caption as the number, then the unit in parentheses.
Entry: 54 (°C)
